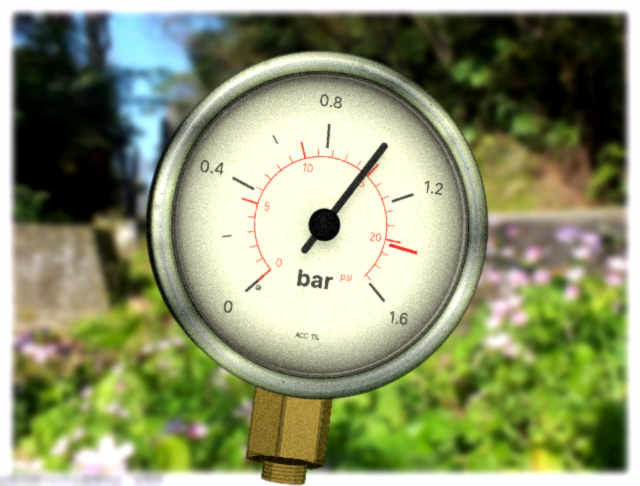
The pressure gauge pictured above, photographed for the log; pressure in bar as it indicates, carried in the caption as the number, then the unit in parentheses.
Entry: 1 (bar)
